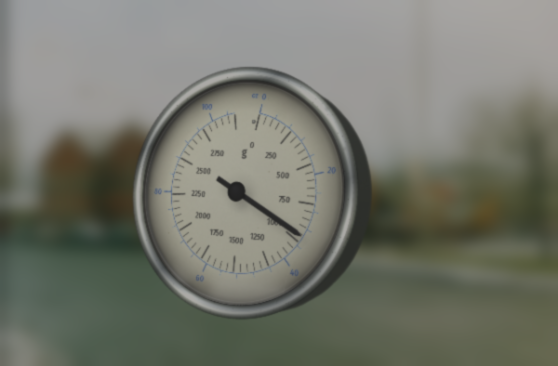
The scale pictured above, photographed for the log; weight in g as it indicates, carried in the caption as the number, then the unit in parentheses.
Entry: 950 (g)
